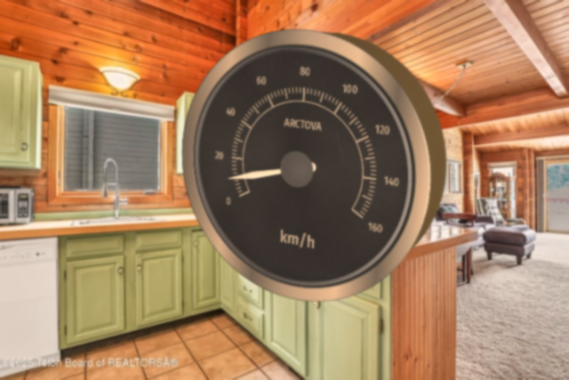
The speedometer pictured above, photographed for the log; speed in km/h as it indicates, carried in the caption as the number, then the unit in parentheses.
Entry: 10 (km/h)
